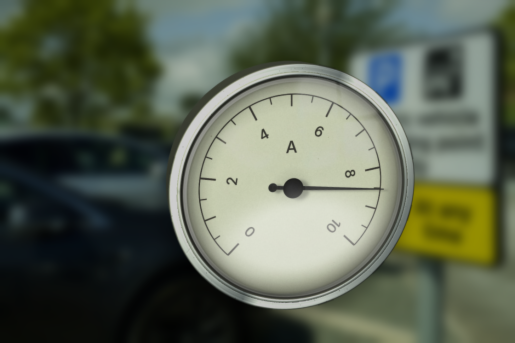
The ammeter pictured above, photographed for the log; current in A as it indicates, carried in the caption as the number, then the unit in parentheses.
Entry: 8.5 (A)
